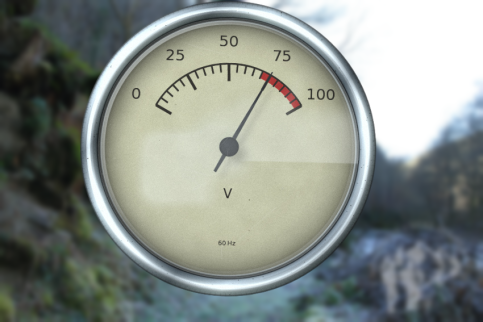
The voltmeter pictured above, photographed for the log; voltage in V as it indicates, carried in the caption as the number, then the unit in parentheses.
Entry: 75 (V)
